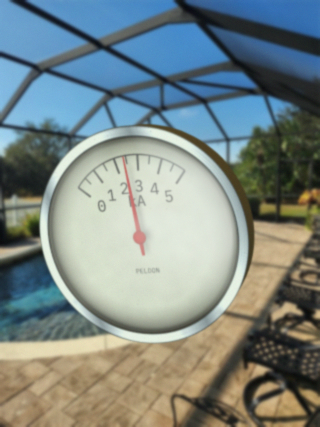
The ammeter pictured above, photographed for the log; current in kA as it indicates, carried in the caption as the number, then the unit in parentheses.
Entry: 2.5 (kA)
